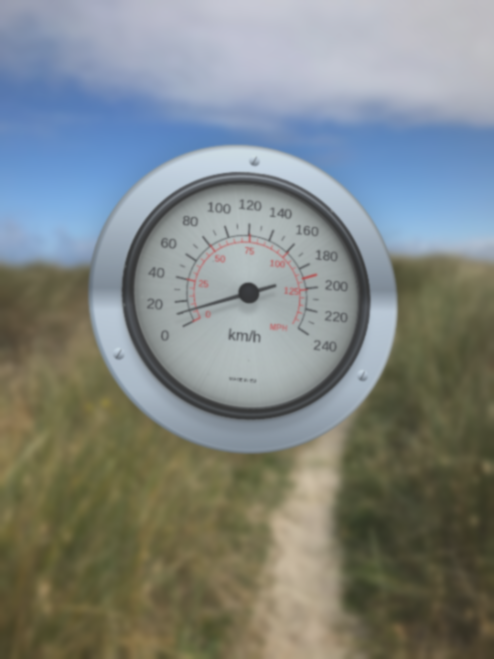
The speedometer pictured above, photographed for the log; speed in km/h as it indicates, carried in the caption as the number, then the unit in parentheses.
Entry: 10 (km/h)
